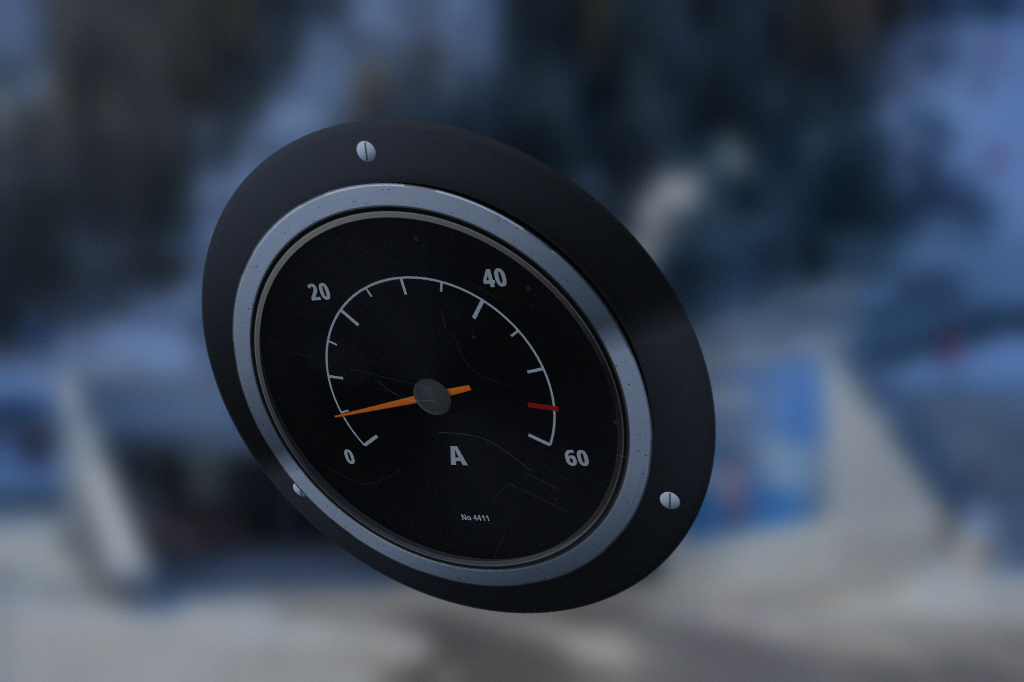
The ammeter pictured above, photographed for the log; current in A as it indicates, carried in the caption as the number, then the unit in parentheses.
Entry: 5 (A)
